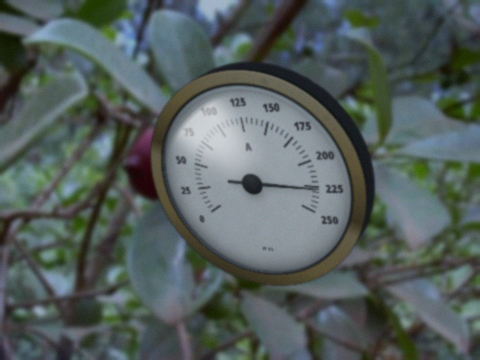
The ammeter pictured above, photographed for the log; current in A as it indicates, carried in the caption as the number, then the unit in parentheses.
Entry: 225 (A)
